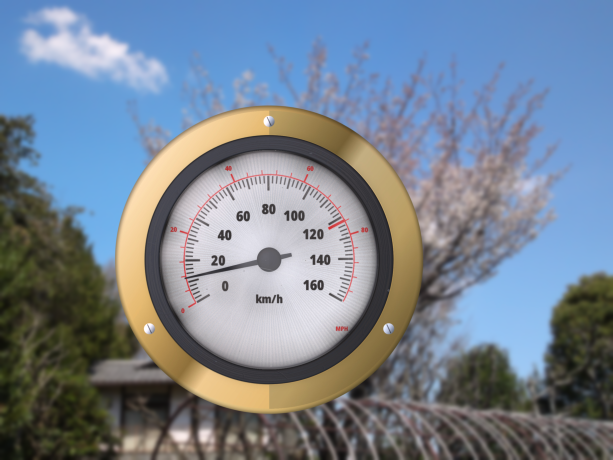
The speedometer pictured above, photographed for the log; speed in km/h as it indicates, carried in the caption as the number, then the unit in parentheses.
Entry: 12 (km/h)
